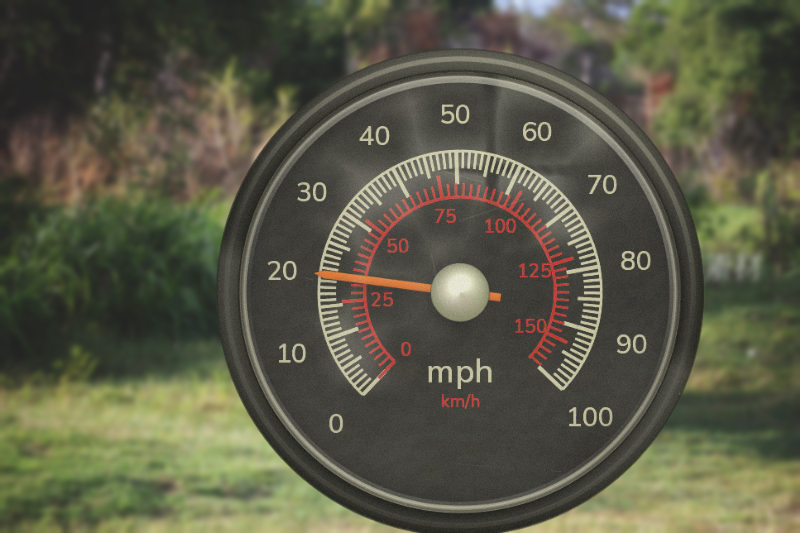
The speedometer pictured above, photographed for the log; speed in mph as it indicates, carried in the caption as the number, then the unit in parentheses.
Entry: 20 (mph)
